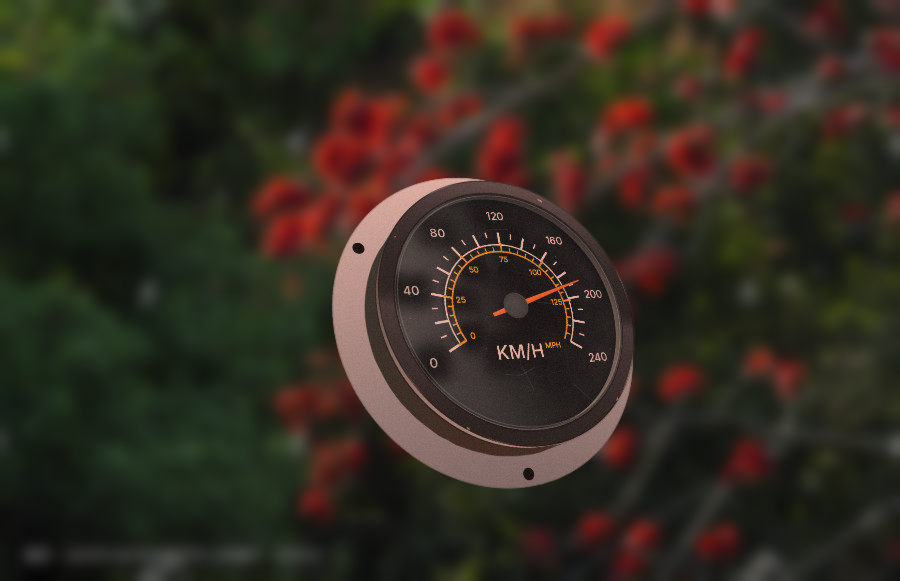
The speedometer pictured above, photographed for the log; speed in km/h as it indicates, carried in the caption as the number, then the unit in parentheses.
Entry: 190 (km/h)
